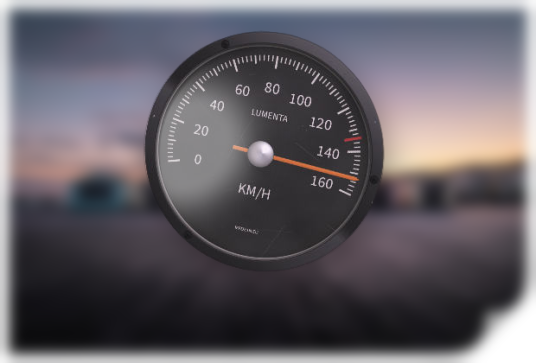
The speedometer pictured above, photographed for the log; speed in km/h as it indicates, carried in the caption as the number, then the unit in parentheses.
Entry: 152 (km/h)
